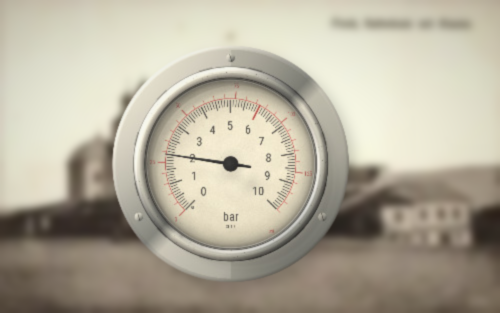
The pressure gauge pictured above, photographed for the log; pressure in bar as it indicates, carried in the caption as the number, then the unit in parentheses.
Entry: 2 (bar)
